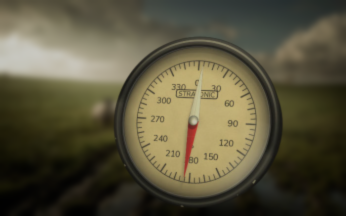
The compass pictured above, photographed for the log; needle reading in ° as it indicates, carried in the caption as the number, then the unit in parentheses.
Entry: 185 (°)
